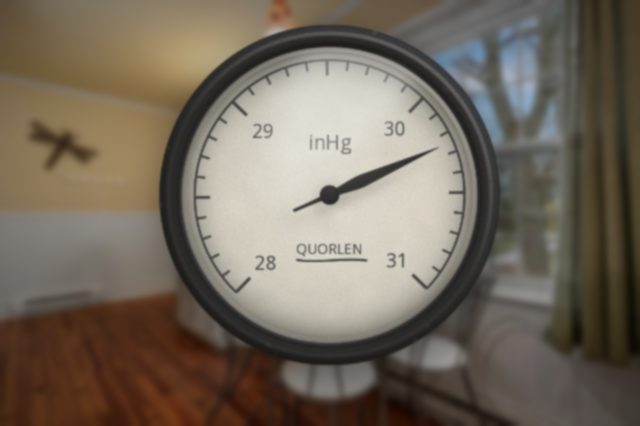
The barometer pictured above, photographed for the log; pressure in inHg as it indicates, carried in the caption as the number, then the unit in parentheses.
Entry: 30.25 (inHg)
